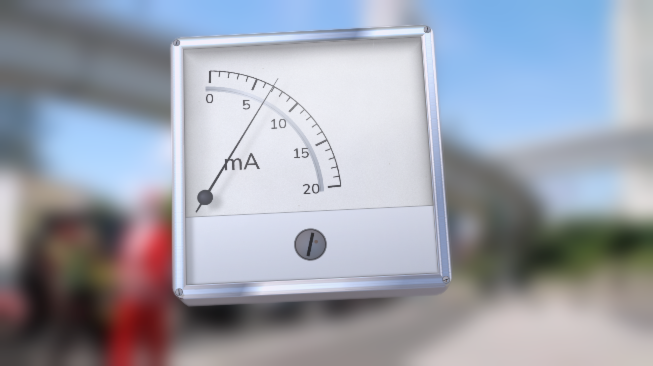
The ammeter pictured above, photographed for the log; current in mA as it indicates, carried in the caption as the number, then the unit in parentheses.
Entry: 7 (mA)
